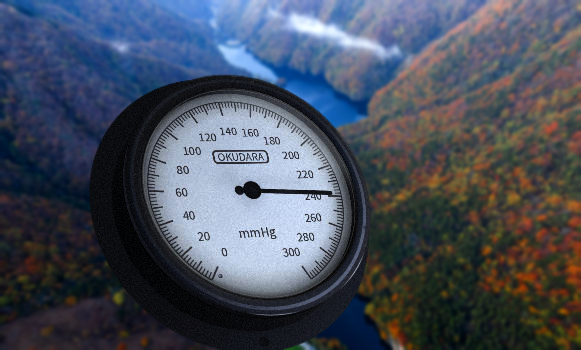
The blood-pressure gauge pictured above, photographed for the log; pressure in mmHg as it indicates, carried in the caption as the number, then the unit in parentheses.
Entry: 240 (mmHg)
